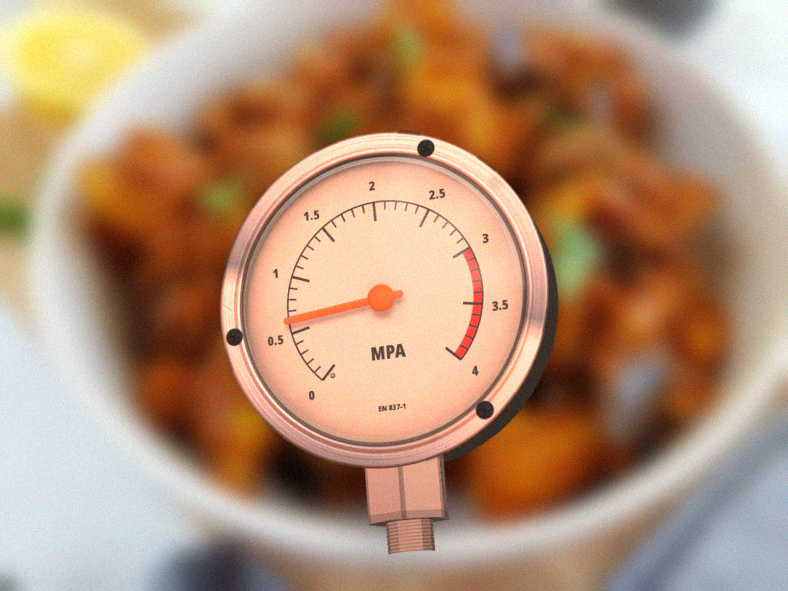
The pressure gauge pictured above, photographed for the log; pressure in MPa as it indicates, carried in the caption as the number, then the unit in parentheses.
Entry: 0.6 (MPa)
